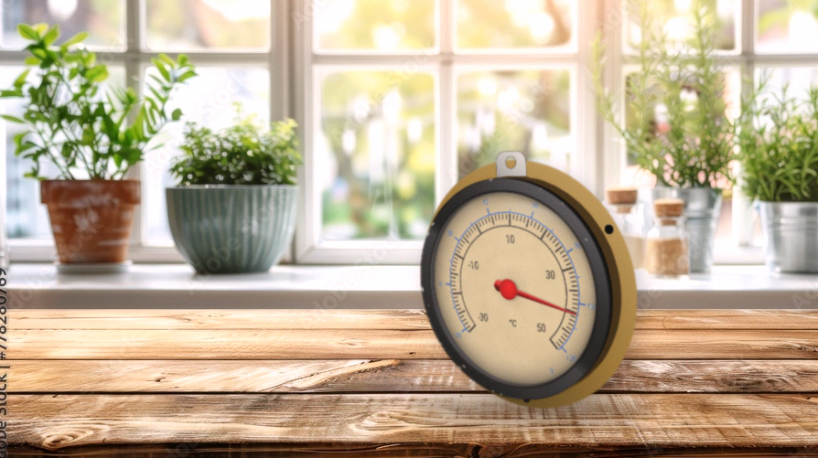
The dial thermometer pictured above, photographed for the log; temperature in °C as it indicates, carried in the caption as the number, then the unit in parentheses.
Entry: 40 (°C)
